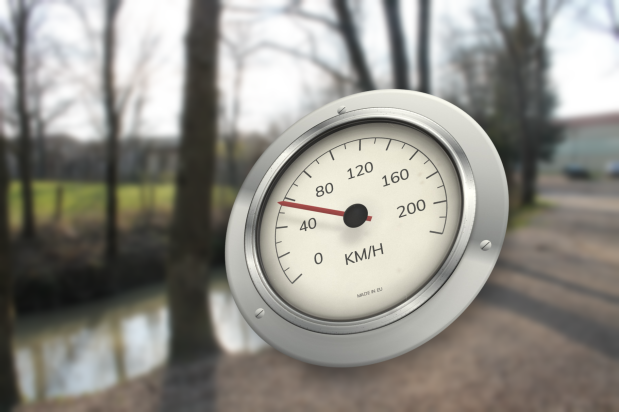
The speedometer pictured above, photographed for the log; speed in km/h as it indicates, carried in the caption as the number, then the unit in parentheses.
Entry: 55 (km/h)
